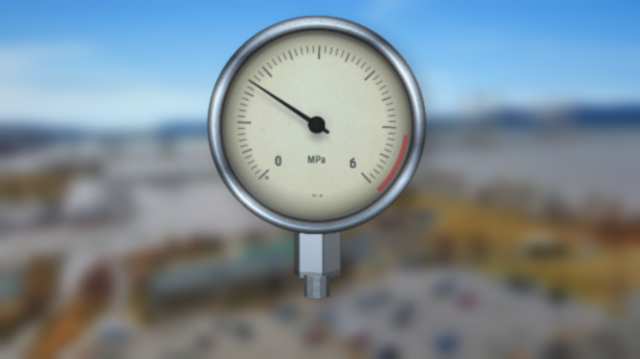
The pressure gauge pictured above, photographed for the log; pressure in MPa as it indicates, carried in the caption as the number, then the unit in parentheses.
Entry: 1.7 (MPa)
